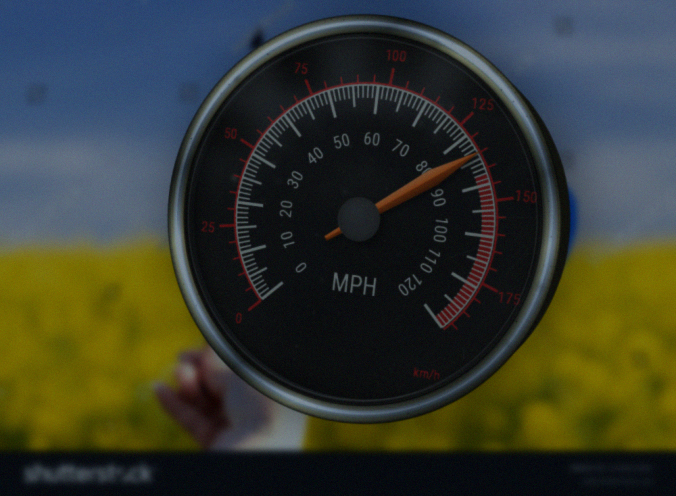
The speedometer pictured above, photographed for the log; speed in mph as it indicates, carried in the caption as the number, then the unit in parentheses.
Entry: 84 (mph)
